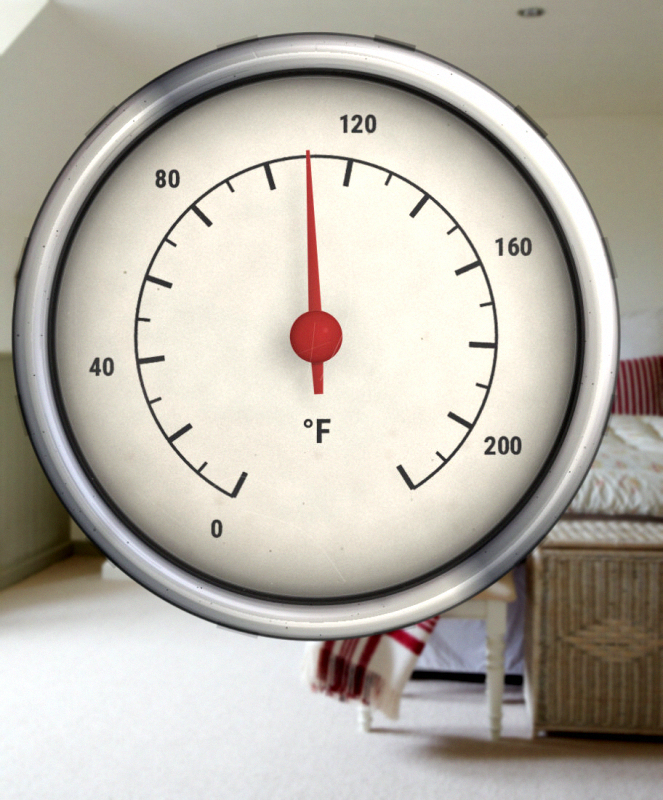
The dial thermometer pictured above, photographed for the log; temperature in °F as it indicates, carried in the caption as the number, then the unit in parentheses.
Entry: 110 (°F)
